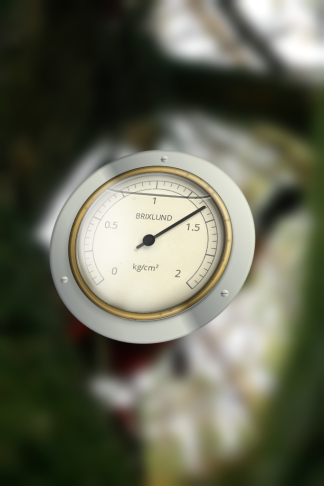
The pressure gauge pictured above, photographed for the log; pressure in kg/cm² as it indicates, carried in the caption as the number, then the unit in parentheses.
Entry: 1.4 (kg/cm²)
